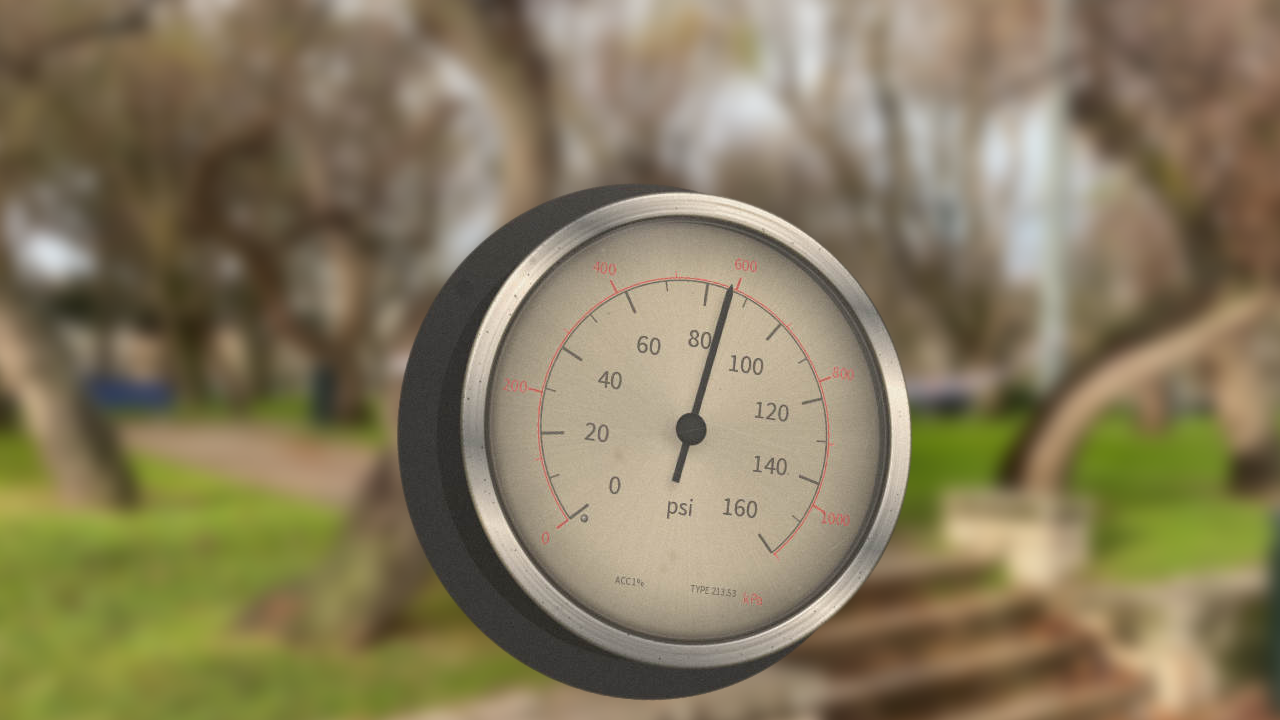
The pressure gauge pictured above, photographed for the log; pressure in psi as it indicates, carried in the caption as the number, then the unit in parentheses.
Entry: 85 (psi)
